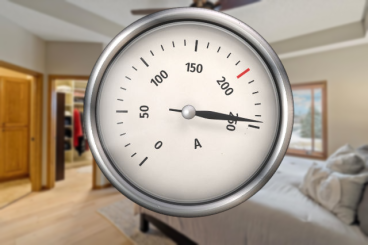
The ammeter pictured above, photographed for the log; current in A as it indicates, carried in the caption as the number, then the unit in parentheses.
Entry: 245 (A)
